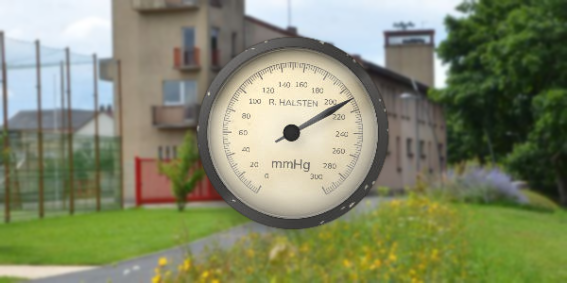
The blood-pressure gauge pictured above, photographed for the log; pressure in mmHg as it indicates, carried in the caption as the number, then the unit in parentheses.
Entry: 210 (mmHg)
